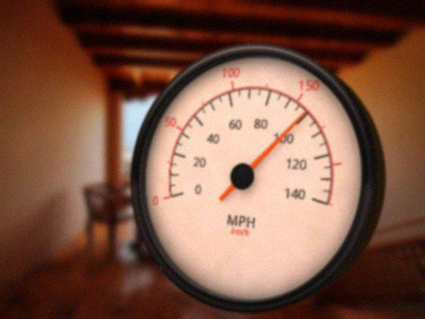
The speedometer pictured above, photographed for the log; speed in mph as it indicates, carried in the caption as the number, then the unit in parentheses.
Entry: 100 (mph)
